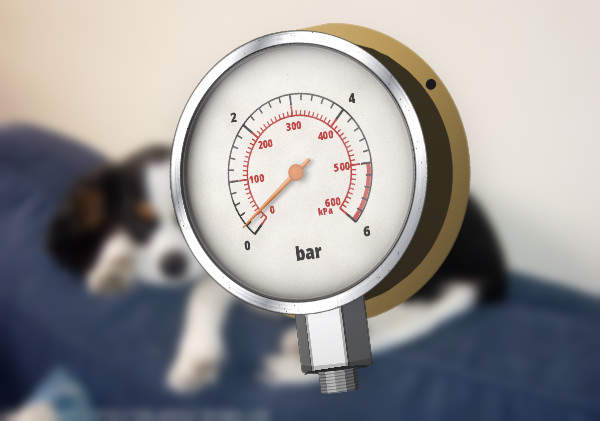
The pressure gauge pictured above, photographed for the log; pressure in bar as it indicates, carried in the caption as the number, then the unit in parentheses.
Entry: 0.2 (bar)
